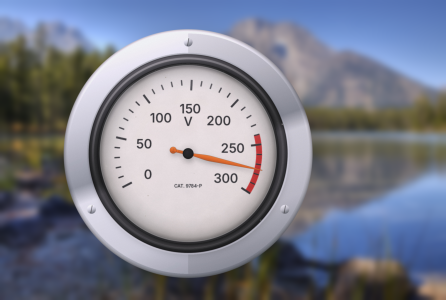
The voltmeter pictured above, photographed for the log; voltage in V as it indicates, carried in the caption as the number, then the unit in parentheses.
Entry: 275 (V)
